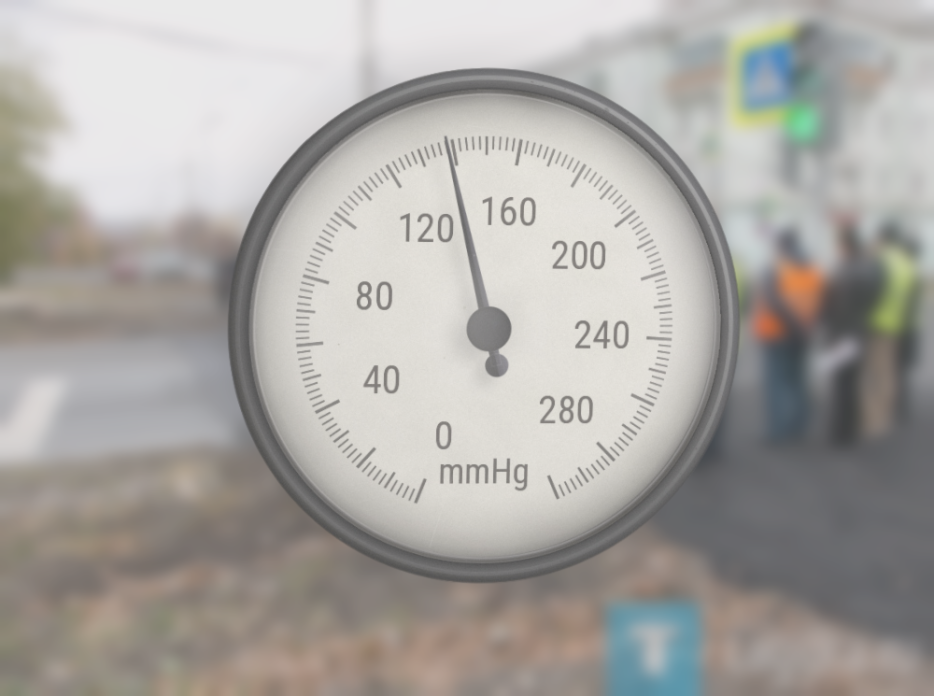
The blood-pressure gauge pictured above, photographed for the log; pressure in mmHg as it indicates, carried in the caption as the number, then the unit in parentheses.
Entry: 138 (mmHg)
